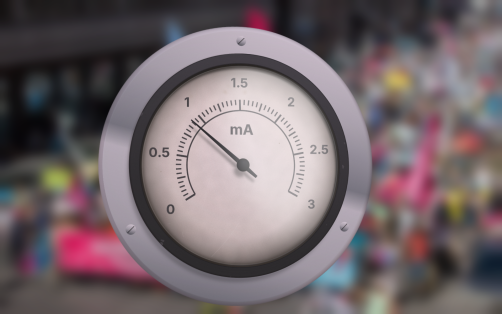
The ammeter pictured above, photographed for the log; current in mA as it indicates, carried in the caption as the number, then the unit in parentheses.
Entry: 0.9 (mA)
